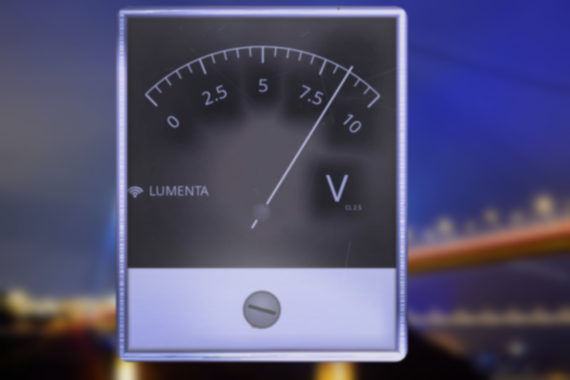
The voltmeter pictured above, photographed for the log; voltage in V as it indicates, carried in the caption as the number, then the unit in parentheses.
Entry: 8.5 (V)
